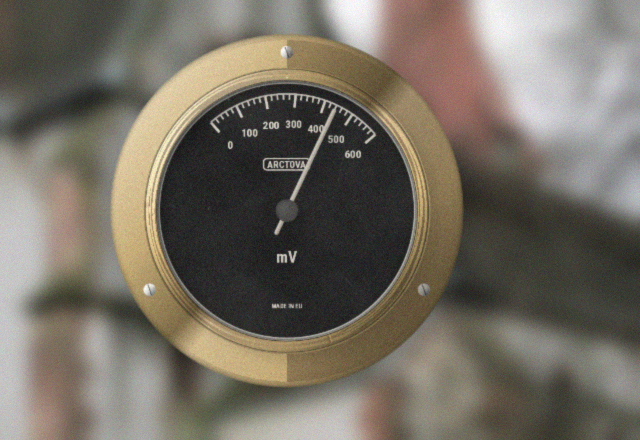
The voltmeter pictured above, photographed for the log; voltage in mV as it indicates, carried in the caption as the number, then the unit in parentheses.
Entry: 440 (mV)
